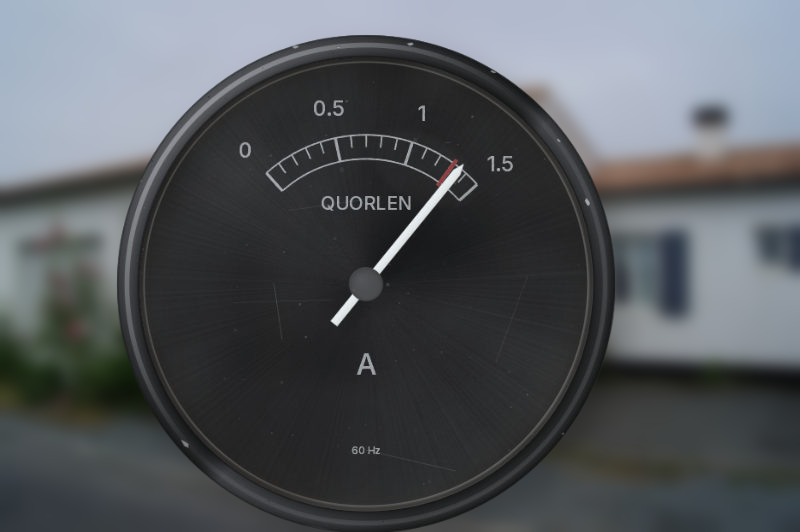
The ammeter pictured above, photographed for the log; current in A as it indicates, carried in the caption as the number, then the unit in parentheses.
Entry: 1.35 (A)
